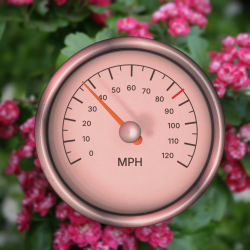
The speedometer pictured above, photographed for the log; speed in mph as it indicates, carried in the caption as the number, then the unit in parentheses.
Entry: 37.5 (mph)
